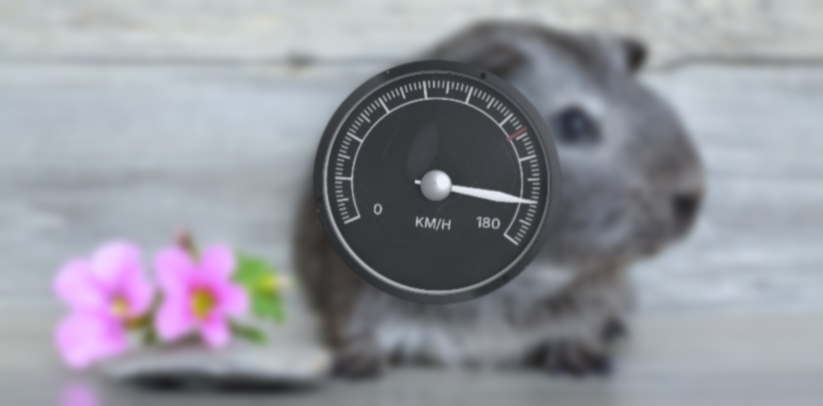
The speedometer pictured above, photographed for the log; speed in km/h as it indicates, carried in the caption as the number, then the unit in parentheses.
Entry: 160 (km/h)
